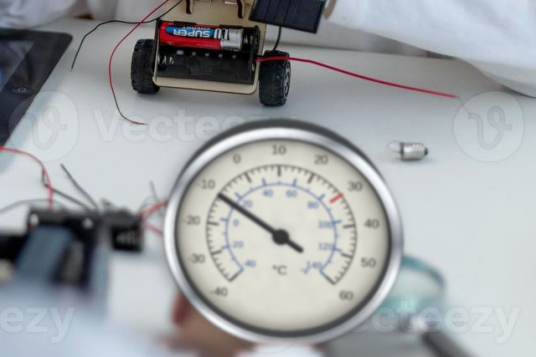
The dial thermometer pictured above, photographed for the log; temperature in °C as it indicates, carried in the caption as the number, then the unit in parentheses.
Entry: -10 (°C)
